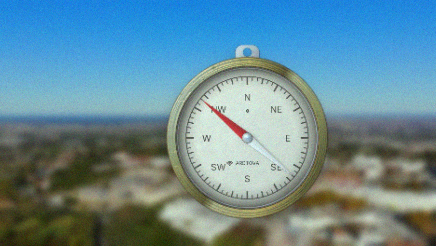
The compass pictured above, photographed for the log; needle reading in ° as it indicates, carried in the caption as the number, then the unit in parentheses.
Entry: 310 (°)
